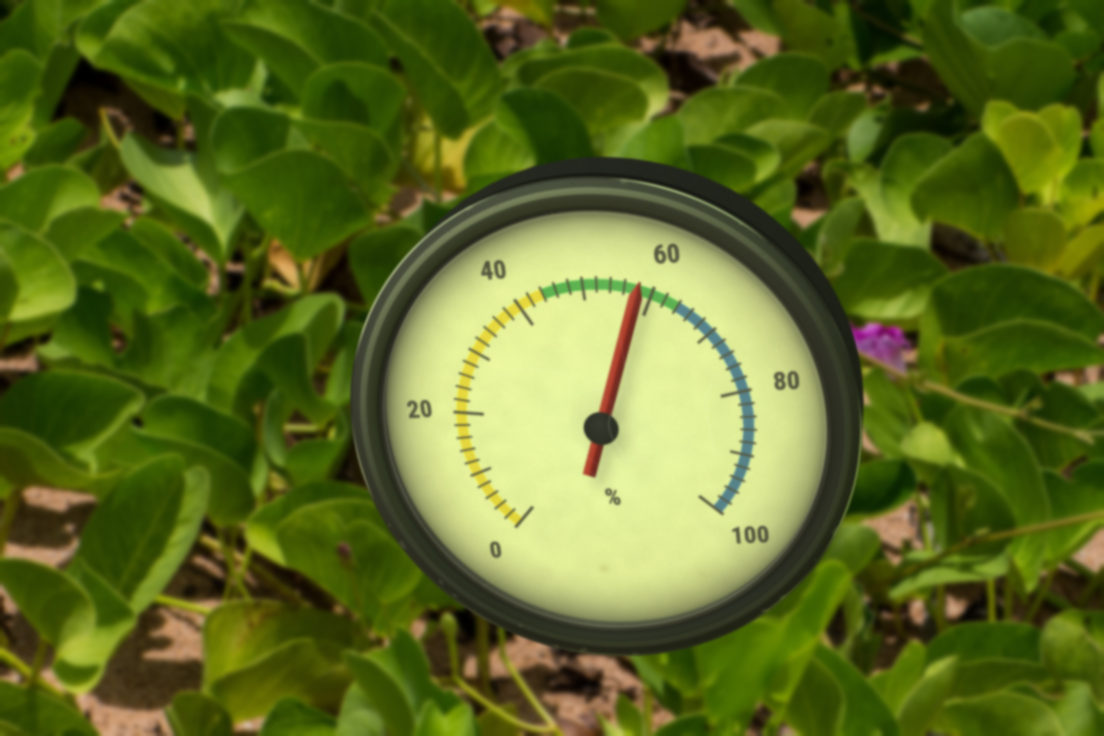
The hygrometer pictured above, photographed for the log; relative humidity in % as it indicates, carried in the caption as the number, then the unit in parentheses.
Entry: 58 (%)
